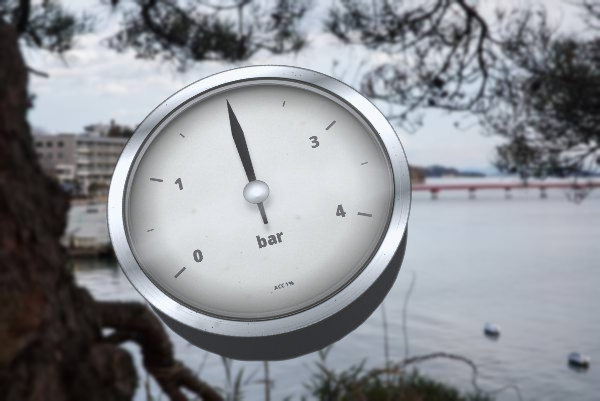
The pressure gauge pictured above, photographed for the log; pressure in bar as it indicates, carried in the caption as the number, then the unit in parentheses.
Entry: 2 (bar)
